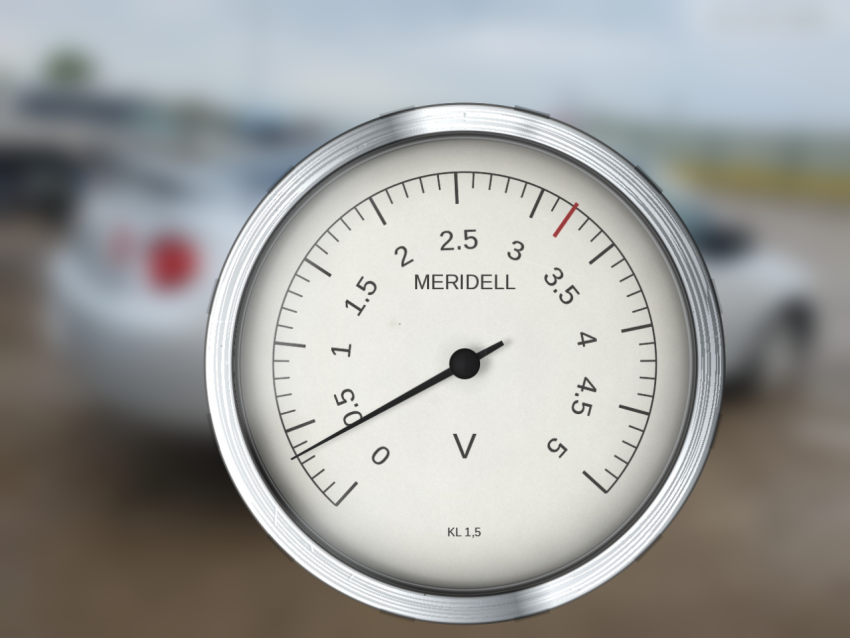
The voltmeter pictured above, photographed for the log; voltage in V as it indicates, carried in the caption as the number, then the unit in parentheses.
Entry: 0.35 (V)
